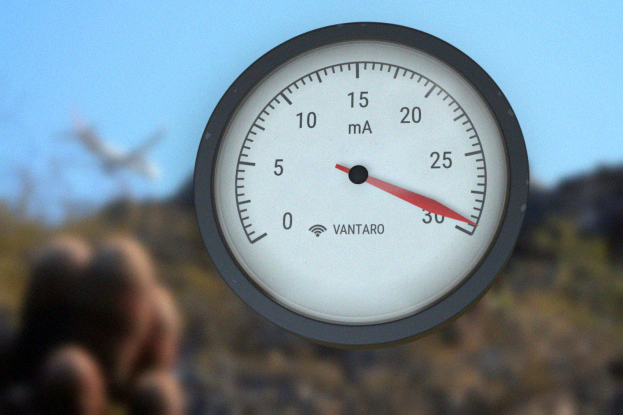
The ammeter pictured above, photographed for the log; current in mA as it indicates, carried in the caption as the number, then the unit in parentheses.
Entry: 29.5 (mA)
